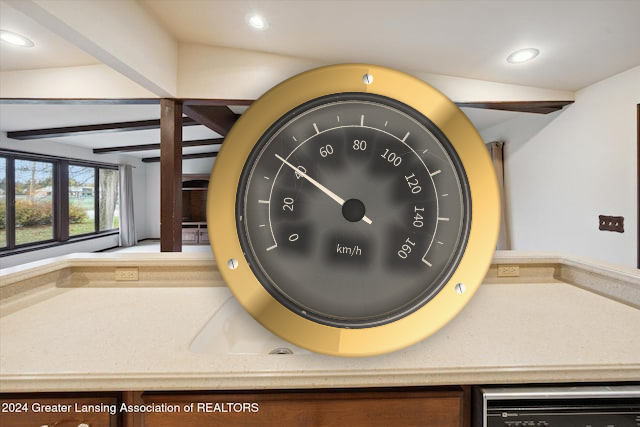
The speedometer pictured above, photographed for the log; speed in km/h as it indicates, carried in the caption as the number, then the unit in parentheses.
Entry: 40 (km/h)
